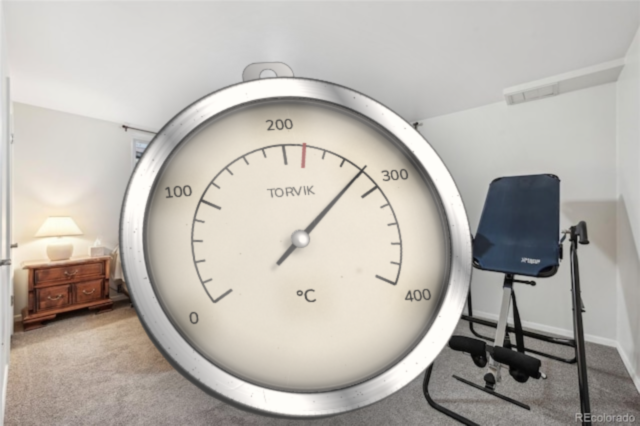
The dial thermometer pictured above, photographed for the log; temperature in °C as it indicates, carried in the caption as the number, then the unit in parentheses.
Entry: 280 (°C)
